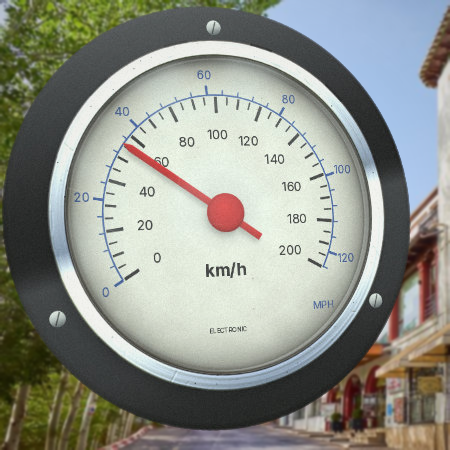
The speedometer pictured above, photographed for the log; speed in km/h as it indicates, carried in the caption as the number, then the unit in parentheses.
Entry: 55 (km/h)
